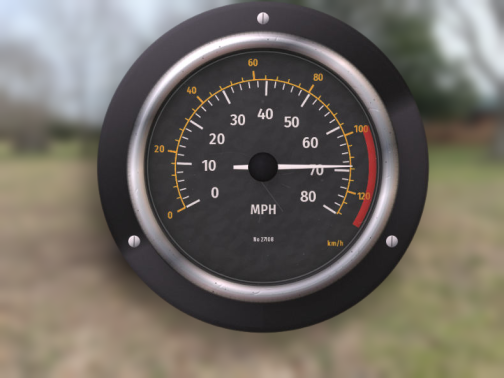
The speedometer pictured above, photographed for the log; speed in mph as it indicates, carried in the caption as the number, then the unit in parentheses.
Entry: 69 (mph)
